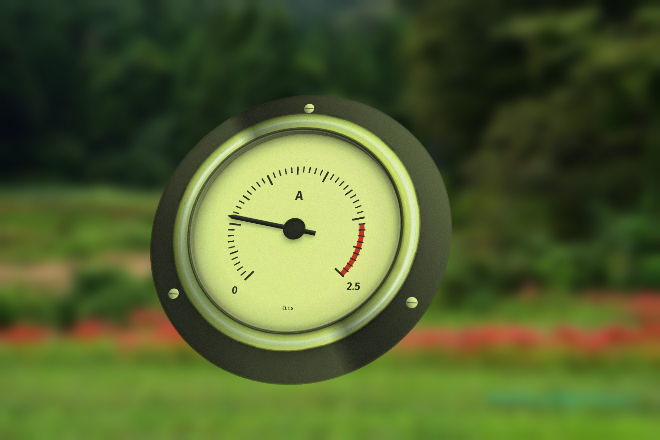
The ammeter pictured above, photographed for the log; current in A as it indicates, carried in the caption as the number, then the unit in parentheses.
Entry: 0.55 (A)
